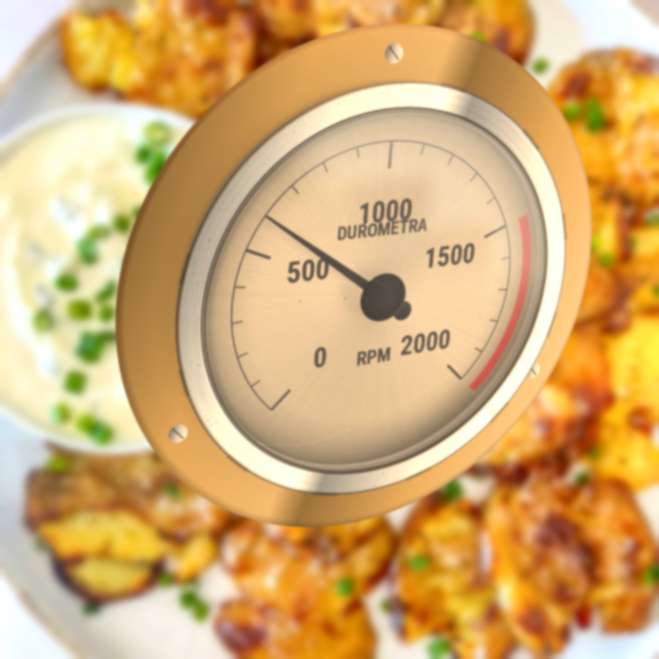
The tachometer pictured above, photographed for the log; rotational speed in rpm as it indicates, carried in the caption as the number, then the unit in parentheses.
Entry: 600 (rpm)
